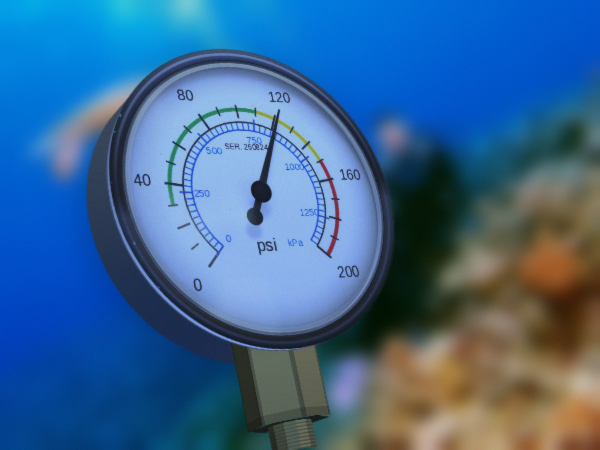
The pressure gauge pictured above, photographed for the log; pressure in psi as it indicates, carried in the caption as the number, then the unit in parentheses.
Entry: 120 (psi)
